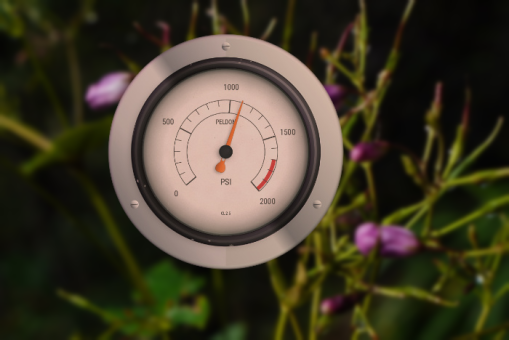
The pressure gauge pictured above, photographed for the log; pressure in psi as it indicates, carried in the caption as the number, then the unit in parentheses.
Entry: 1100 (psi)
